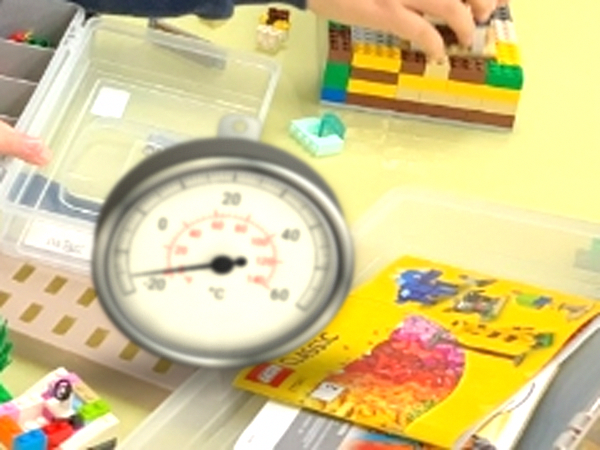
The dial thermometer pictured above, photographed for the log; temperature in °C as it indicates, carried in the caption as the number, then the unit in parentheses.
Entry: -15 (°C)
